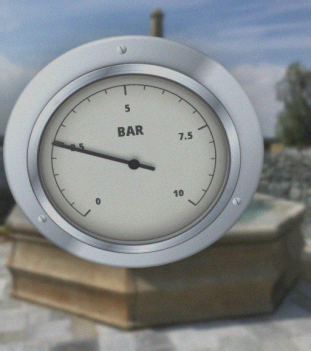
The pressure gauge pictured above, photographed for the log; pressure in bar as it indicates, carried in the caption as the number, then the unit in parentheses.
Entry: 2.5 (bar)
